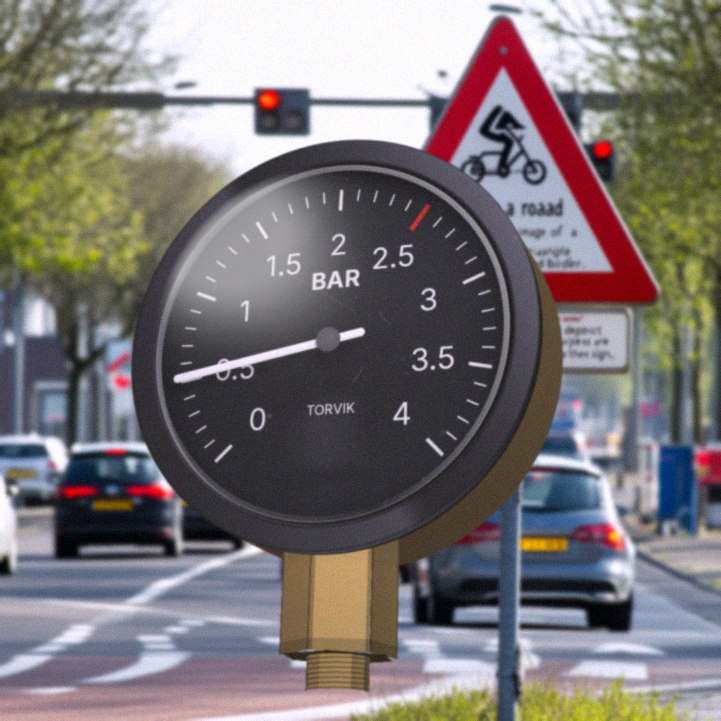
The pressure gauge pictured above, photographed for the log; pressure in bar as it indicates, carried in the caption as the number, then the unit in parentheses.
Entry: 0.5 (bar)
